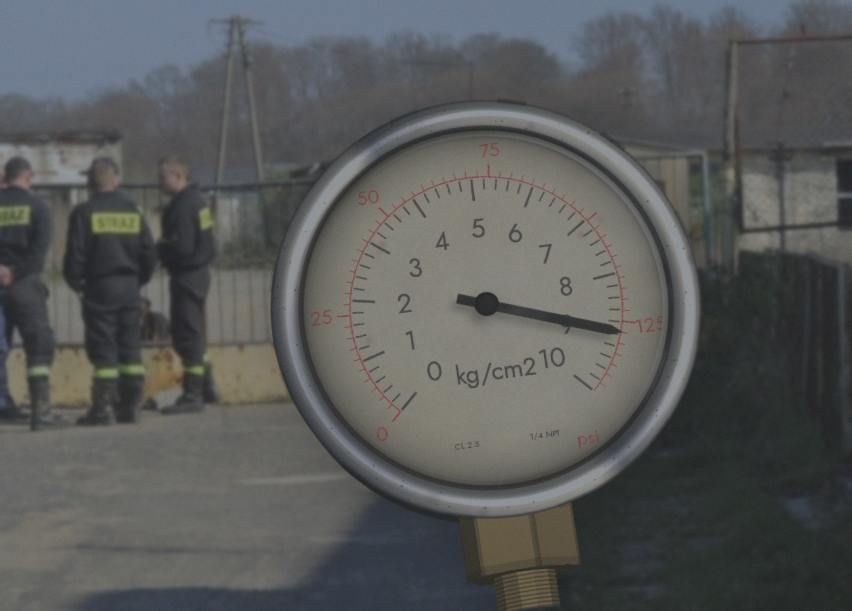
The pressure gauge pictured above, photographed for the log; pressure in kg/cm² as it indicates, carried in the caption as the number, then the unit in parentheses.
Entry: 9 (kg/cm²)
